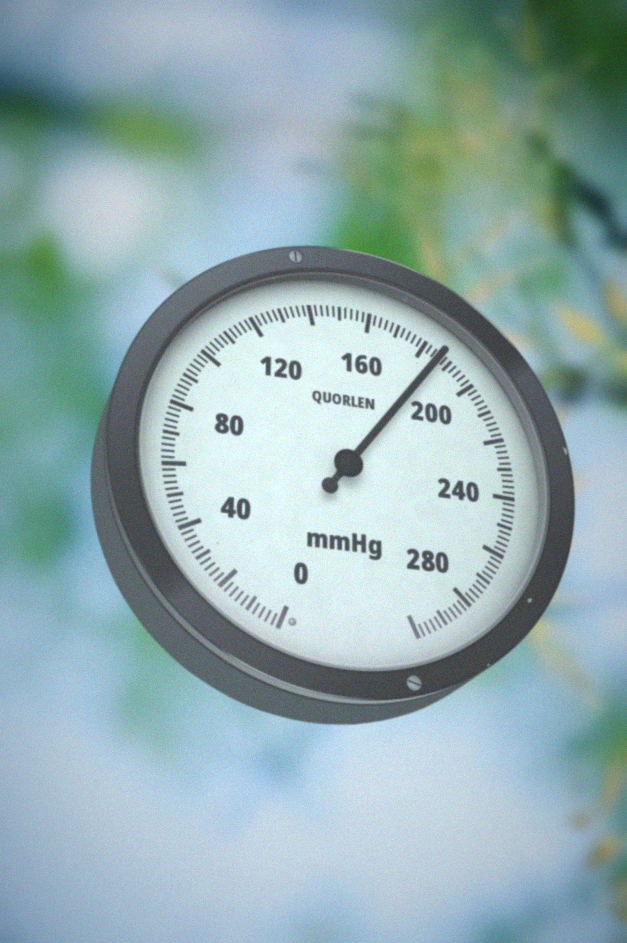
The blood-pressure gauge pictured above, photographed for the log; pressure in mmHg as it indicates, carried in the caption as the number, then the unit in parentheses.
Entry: 186 (mmHg)
